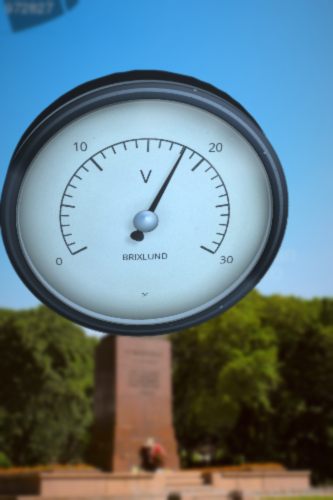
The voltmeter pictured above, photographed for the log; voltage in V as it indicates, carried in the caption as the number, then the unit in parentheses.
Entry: 18 (V)
